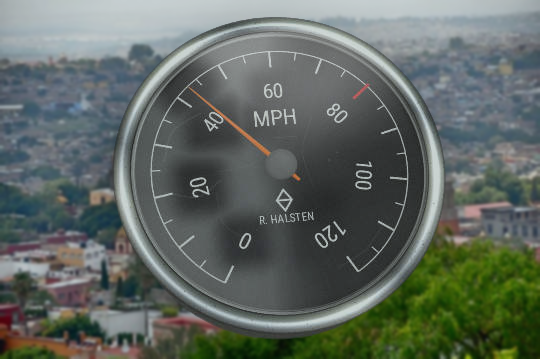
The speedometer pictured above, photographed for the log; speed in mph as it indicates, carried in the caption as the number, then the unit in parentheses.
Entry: 42.5 (mph)
